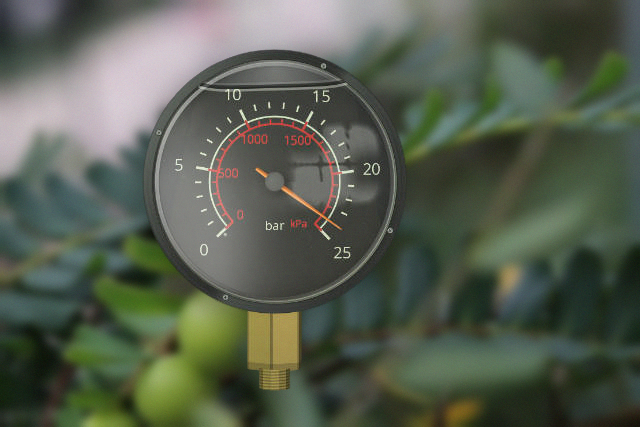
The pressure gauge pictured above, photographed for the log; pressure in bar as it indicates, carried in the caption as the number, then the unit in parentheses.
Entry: 24 (bar)
